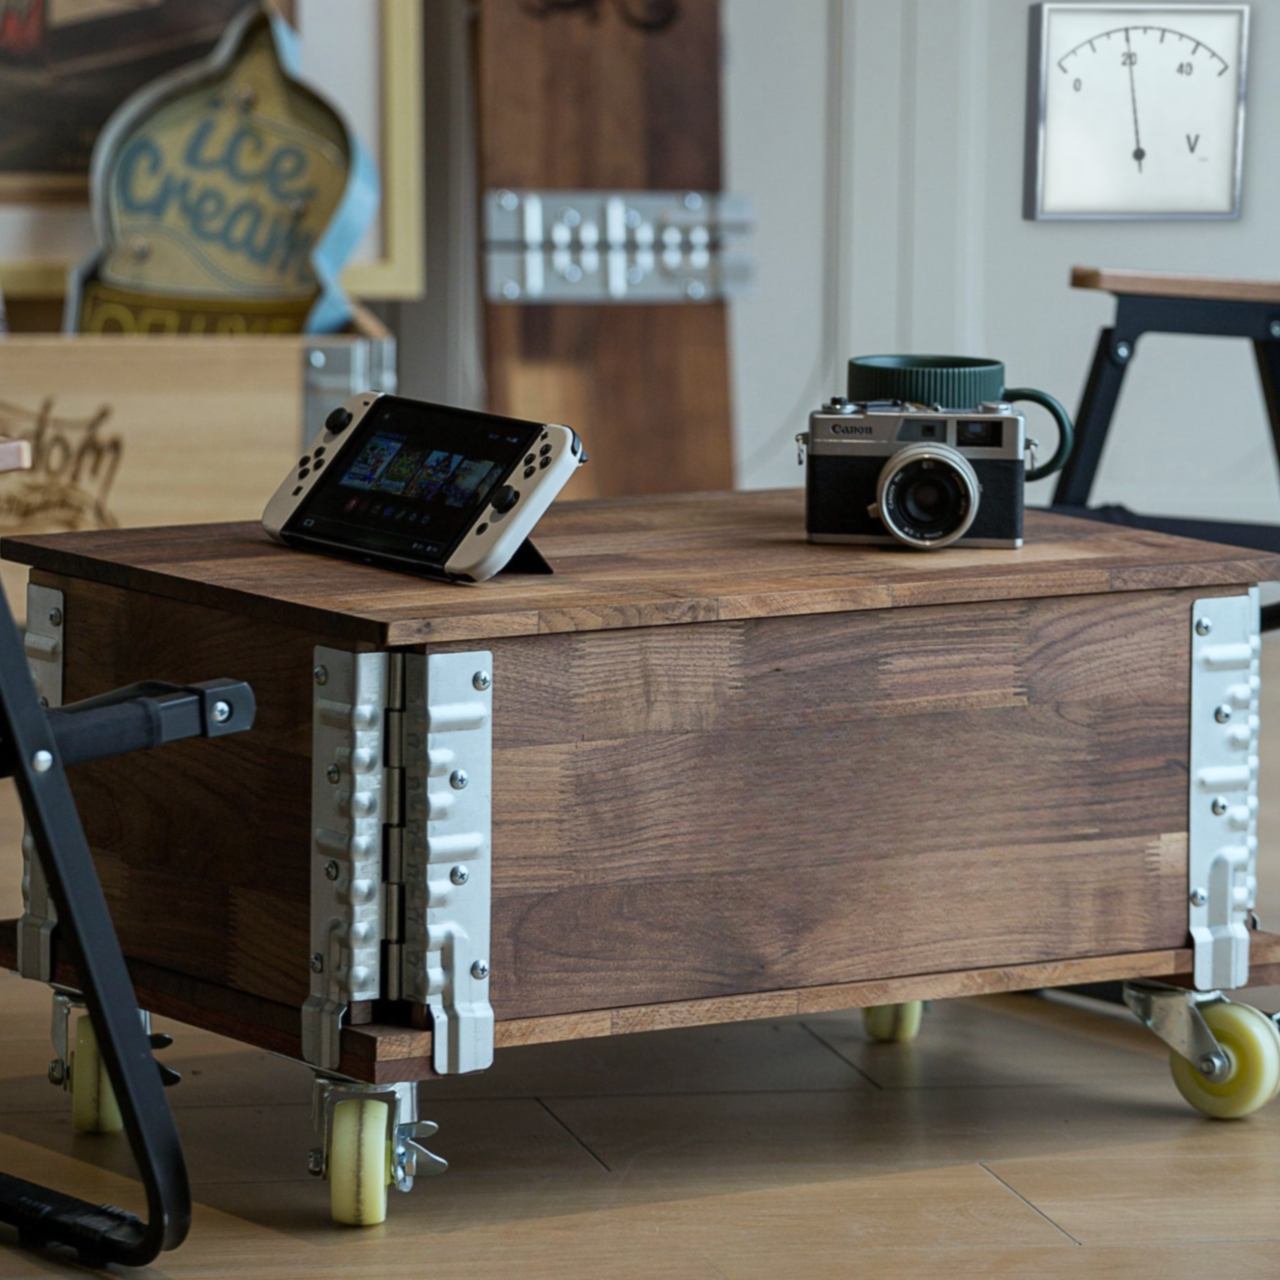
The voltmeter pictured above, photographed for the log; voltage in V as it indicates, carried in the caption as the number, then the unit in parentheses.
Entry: 20 (V)
